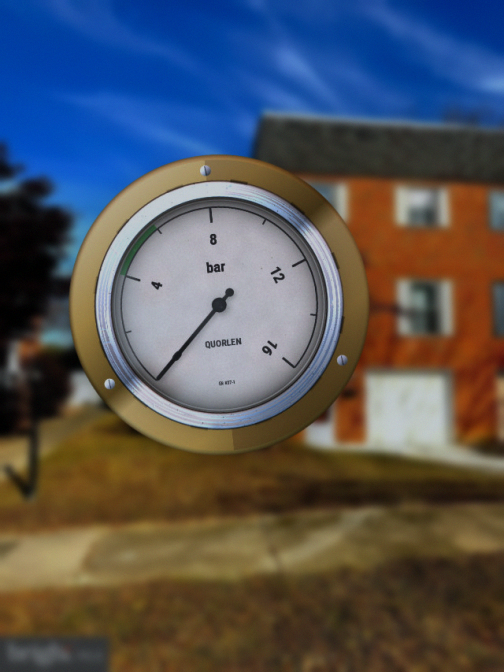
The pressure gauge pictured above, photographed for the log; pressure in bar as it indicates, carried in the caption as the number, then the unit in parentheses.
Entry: 0 (bar)
